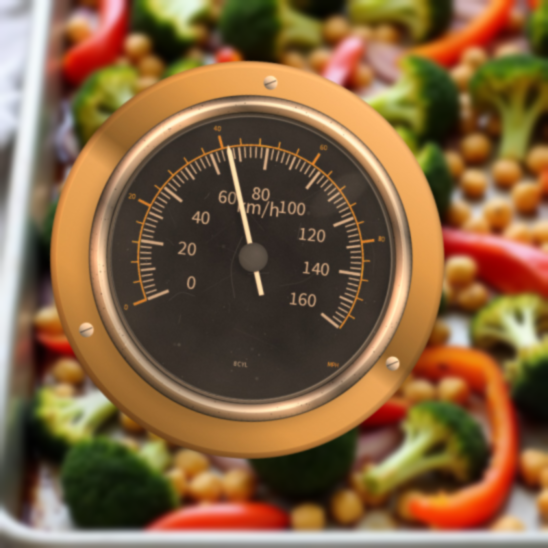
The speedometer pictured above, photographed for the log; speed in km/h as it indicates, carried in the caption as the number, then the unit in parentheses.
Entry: 66 (km/h)
